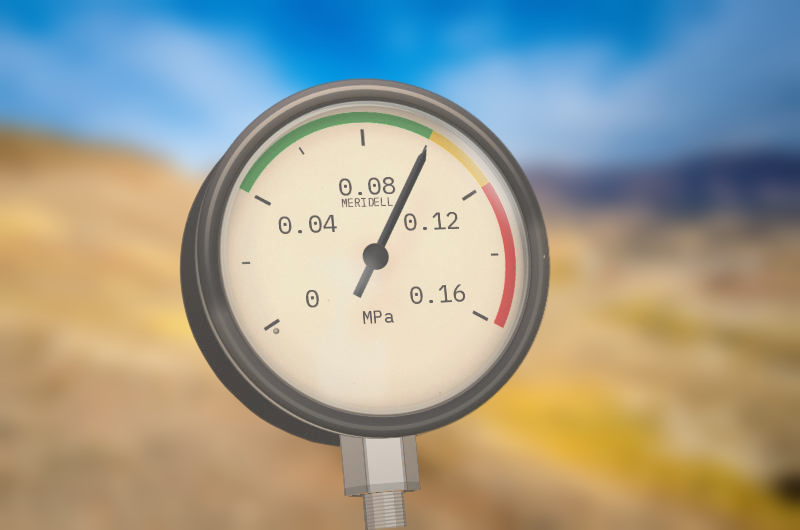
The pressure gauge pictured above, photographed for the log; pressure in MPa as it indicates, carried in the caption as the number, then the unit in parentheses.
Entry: 0.1 (MPa)
